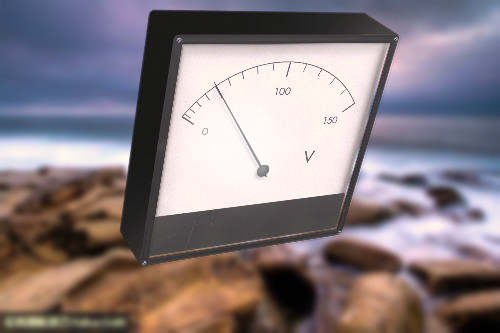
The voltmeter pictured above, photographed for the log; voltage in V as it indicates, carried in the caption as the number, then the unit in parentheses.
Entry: 50 (V)
